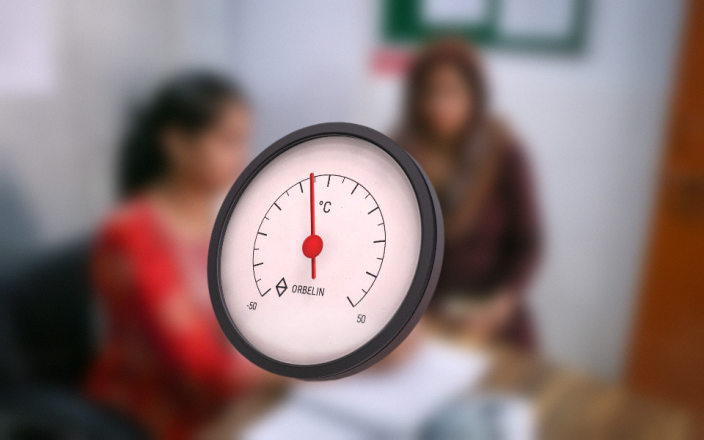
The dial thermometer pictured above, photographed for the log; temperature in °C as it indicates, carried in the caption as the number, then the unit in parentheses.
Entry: -5 (°C)
